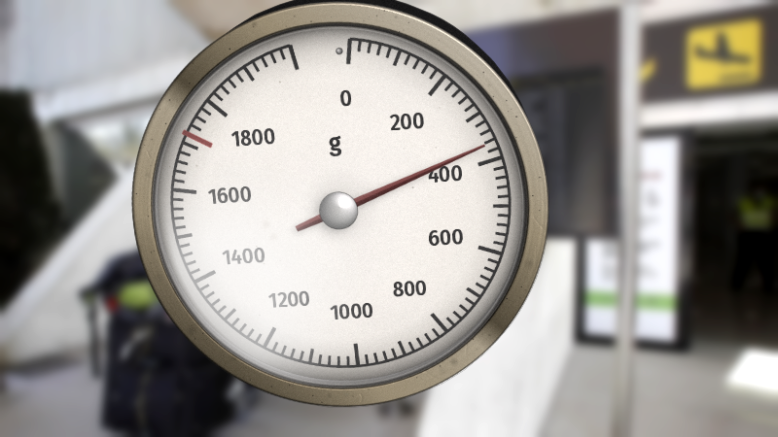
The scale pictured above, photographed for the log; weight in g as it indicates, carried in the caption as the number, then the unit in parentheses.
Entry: 360 (g)
